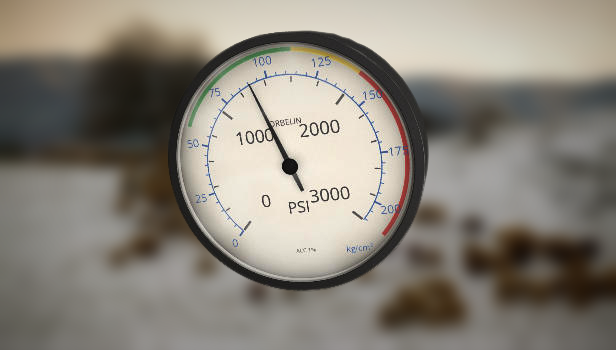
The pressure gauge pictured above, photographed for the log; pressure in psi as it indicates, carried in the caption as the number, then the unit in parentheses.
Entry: 1300 (psi)
